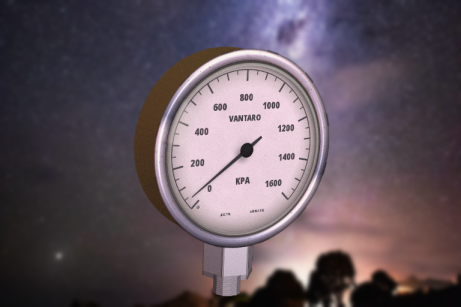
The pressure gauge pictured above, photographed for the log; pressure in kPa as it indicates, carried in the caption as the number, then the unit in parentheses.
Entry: 50 (kPa)
